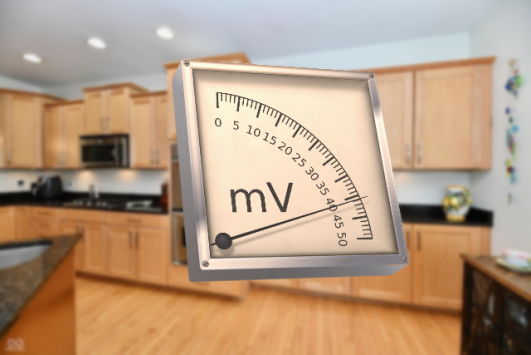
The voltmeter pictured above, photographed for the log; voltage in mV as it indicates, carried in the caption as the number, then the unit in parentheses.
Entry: 41 (mV)
